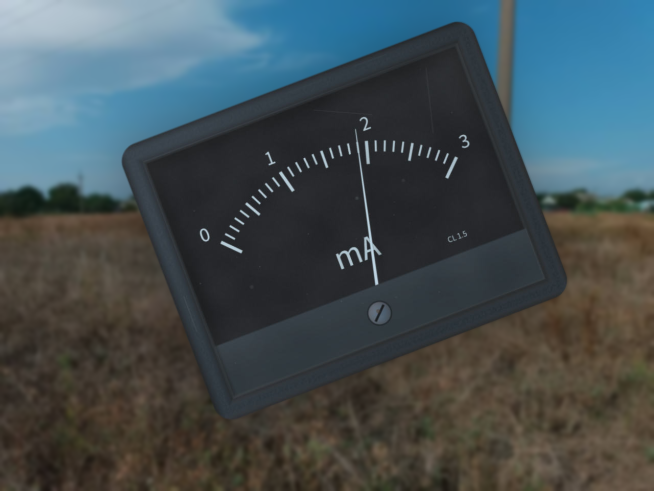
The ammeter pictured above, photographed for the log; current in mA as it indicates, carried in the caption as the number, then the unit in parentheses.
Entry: 1.9 (mA)
